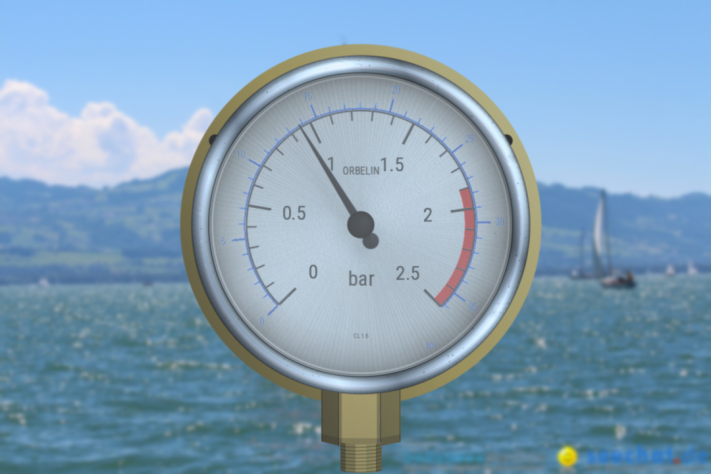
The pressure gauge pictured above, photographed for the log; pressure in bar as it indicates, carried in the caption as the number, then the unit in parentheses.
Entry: 0.95 (bar)
